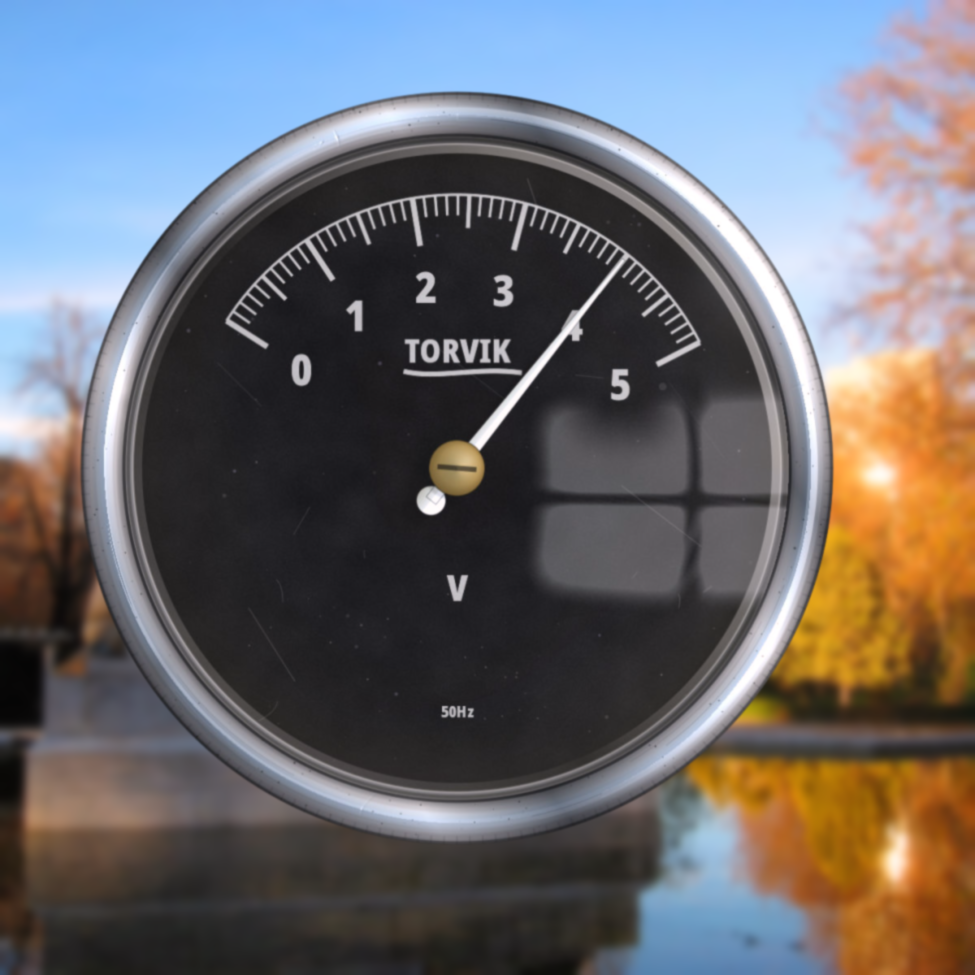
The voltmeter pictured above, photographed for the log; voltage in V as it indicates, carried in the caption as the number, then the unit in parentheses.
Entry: 4 (V)
